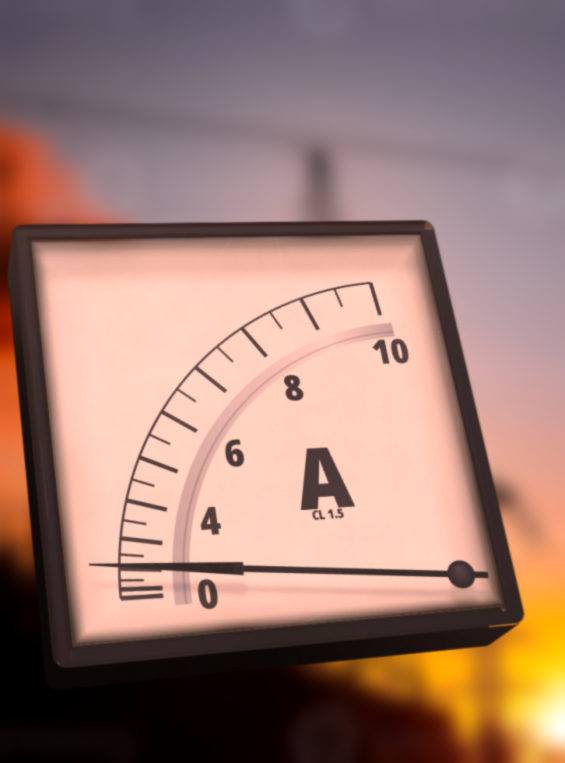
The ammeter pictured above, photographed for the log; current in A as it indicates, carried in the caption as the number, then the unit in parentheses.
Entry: 2 (A)
